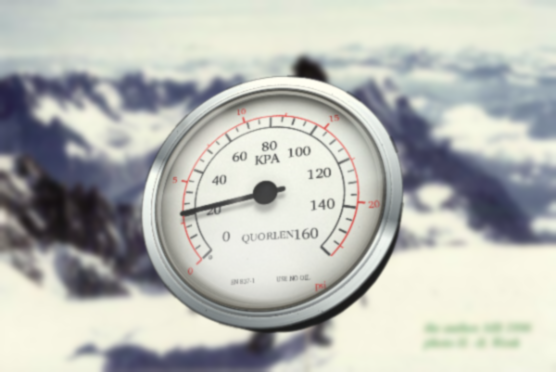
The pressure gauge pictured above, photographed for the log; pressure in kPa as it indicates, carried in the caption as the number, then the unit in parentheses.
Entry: 20 (kPa)
